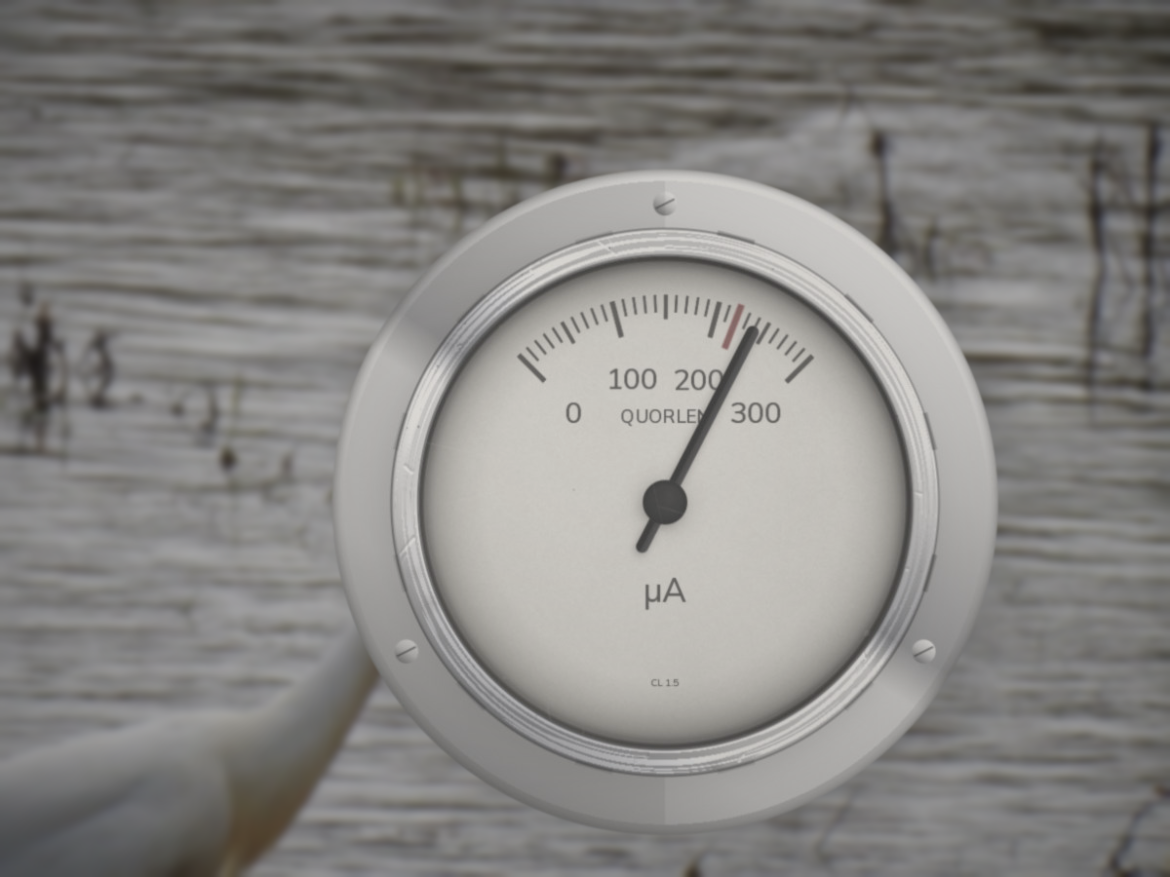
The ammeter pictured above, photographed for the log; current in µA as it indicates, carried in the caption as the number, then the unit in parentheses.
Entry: 240 (µA)
